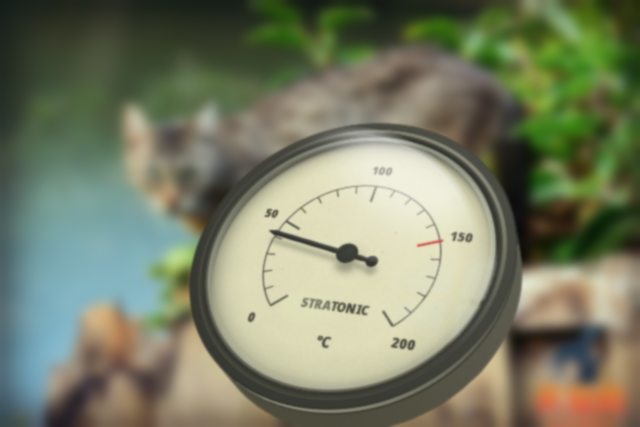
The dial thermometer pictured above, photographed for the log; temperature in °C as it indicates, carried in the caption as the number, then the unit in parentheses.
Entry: 40 (°C)
